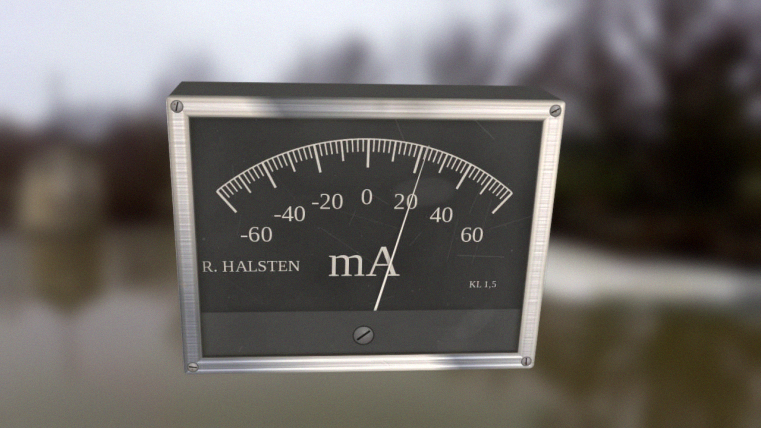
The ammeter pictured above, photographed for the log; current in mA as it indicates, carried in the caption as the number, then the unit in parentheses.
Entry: 22 (mA)
